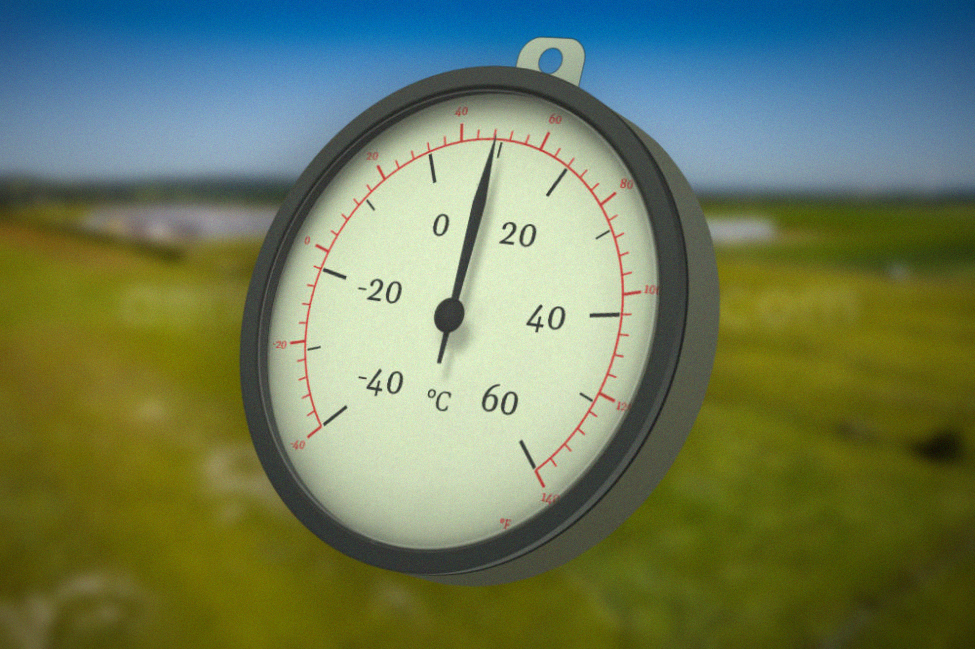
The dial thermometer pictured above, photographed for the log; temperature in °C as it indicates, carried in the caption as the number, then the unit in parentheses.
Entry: 10 (°C)
